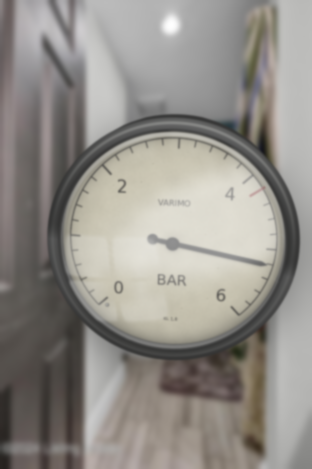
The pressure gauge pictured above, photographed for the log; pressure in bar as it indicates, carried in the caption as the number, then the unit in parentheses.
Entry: 5.2 (bar)
